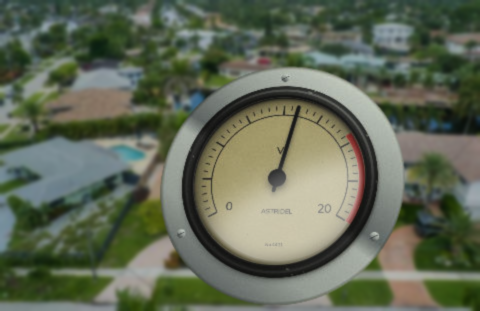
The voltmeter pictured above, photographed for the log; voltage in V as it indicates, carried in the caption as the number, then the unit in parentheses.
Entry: 11 (V)
